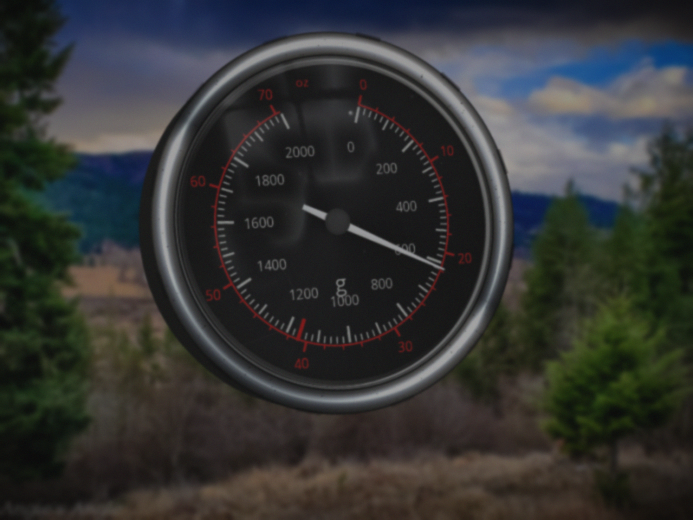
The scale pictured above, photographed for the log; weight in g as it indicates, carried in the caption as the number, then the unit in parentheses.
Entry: 620 (g)
